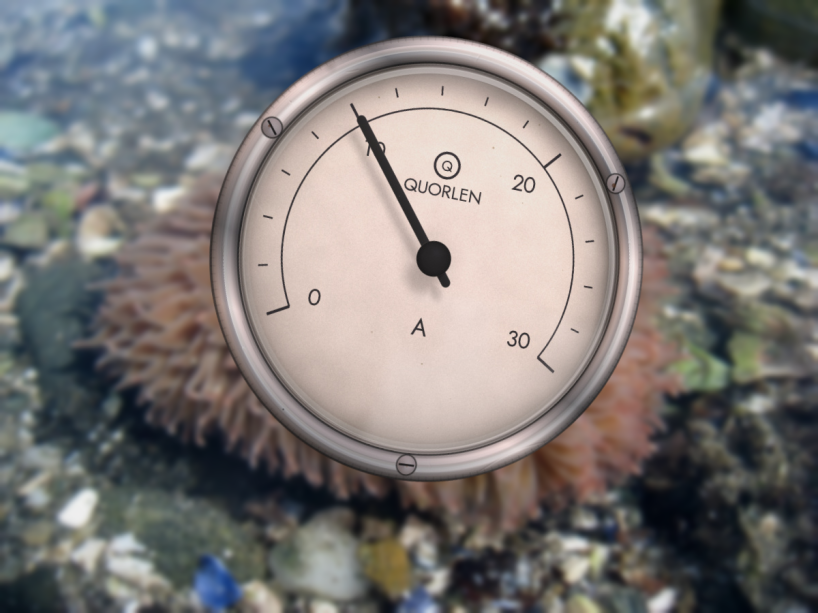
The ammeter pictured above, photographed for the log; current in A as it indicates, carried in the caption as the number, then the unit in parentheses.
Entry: 10 (A)
